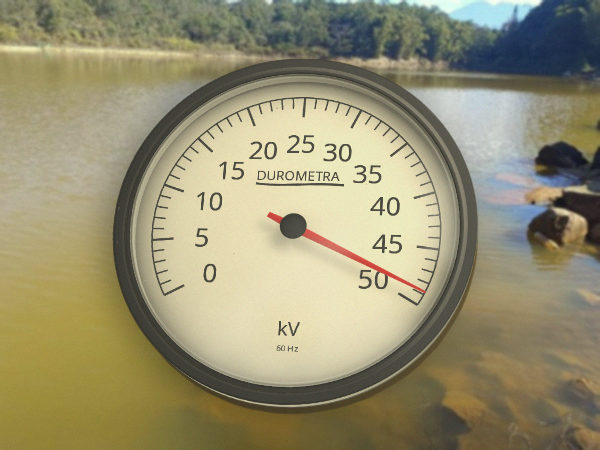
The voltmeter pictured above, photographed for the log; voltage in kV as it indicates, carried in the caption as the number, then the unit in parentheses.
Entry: 49 (kV)
